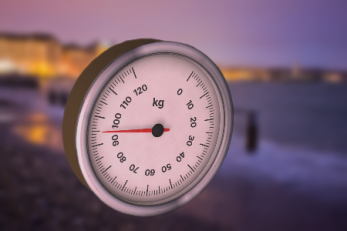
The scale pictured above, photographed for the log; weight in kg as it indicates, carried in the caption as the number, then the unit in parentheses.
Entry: 95 (kg)
